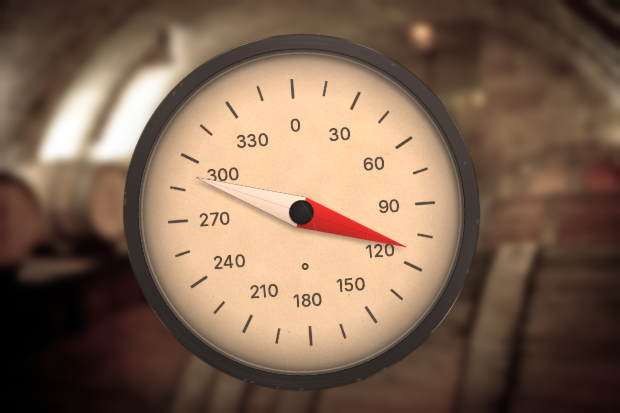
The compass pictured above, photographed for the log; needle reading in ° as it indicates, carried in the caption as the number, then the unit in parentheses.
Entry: 112.5 (°)
